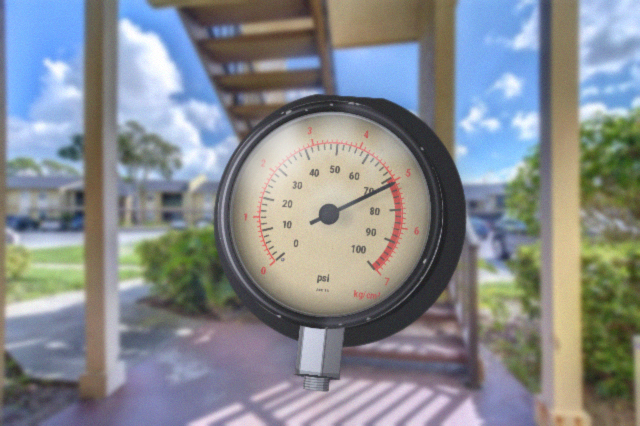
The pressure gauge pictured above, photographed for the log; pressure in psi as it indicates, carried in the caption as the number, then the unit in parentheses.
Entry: 72 (psi)
